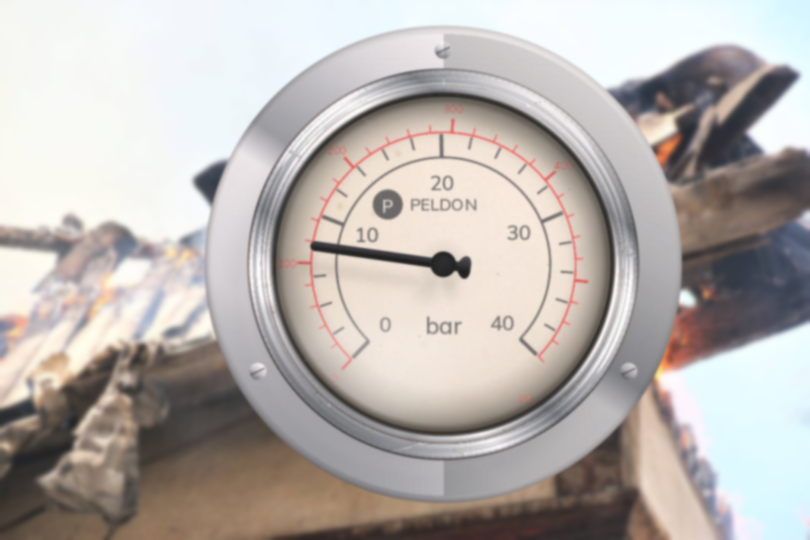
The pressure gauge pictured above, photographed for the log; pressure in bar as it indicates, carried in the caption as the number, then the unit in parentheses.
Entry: 8 (bar)
